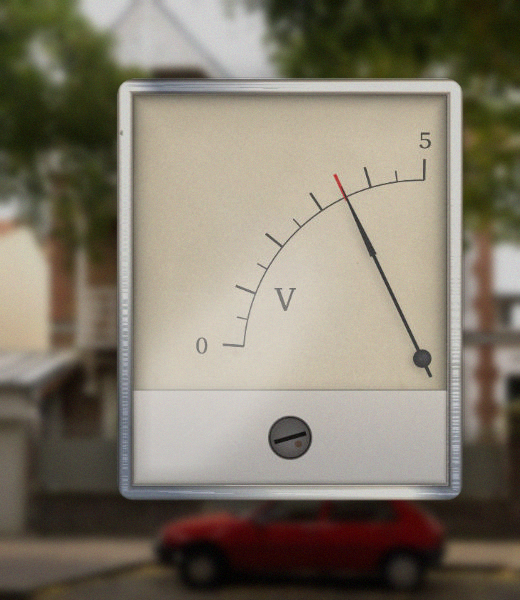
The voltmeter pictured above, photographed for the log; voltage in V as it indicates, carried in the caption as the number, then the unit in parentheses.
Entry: 3.5 (V)
